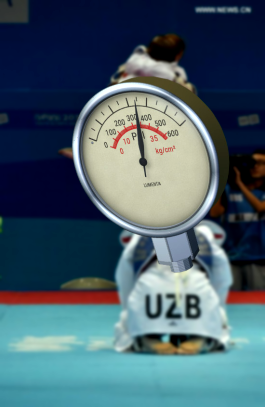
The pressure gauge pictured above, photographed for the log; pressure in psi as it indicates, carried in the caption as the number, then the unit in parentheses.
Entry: 350 (psi)
